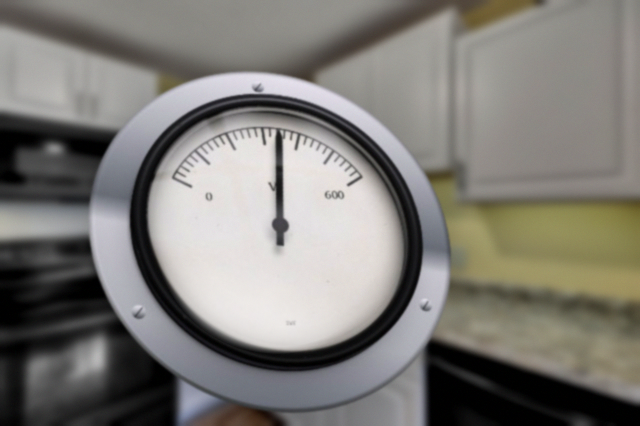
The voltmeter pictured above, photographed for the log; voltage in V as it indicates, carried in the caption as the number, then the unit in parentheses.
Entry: 340 (V)
